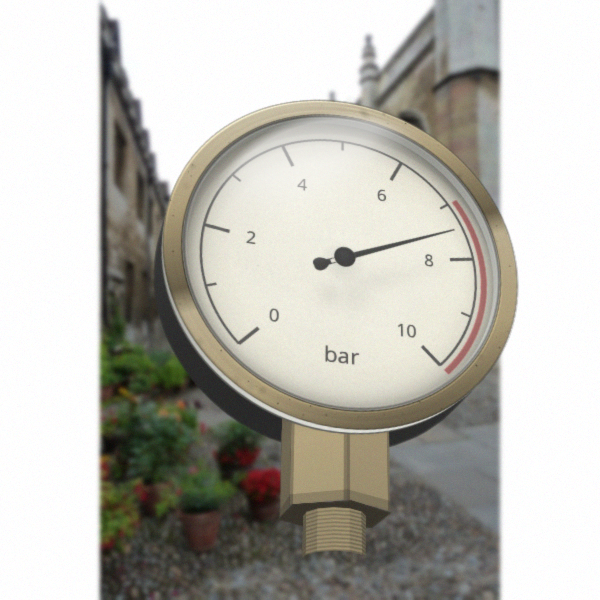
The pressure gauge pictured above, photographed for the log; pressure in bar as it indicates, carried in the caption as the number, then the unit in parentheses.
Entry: 7.5 (bar)
